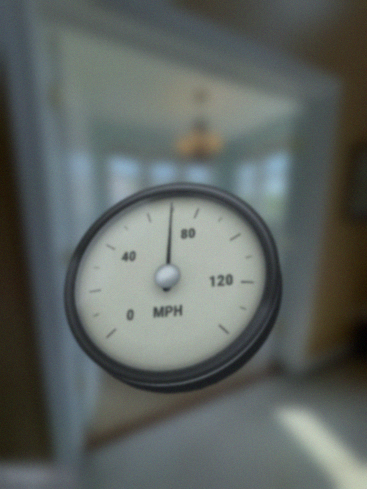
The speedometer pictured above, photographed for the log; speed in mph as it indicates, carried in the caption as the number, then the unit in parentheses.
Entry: 70 (mph)
